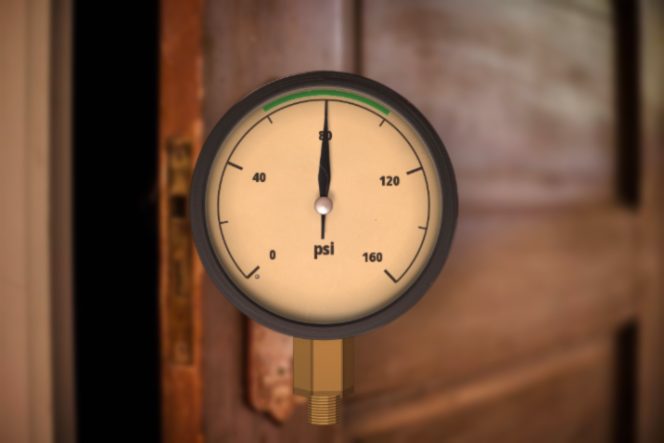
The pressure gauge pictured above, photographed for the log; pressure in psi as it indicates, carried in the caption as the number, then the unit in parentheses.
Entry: 80 (psi)
